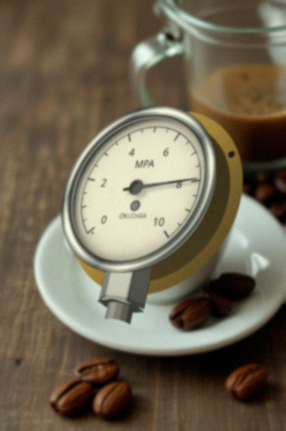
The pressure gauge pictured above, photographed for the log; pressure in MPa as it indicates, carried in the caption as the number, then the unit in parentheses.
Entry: 8 (MPa)
